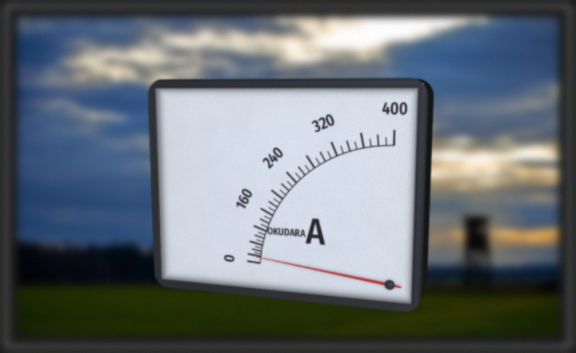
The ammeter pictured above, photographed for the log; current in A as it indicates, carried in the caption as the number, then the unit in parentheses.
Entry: 40 (A)
